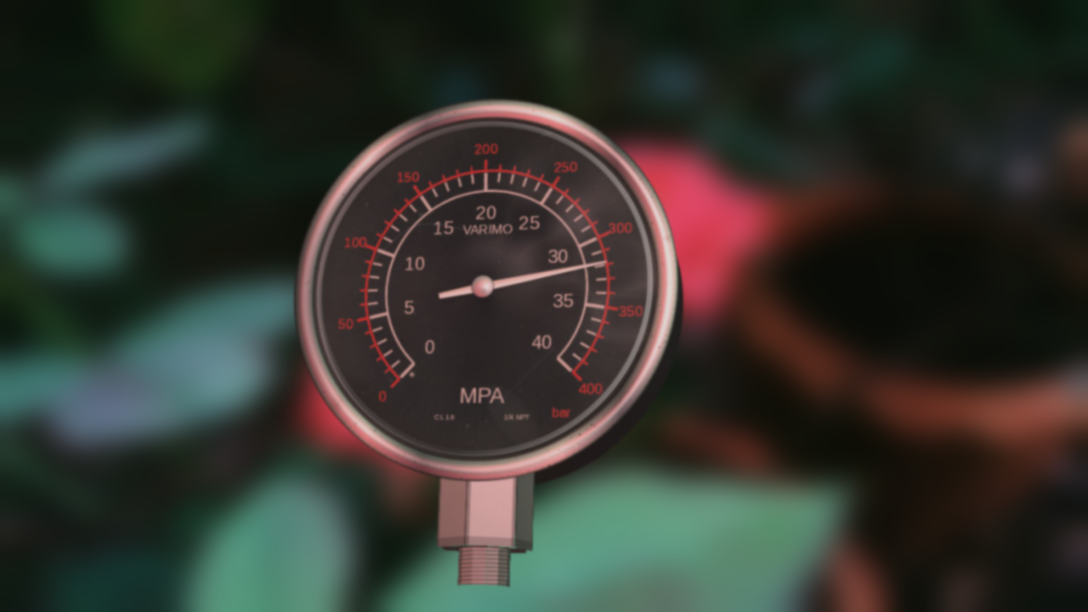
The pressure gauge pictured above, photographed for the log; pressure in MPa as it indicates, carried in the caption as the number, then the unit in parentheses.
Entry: 32 (MPa)
